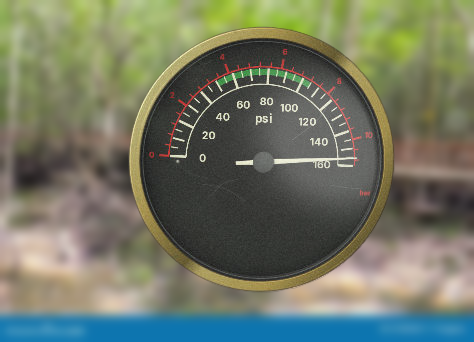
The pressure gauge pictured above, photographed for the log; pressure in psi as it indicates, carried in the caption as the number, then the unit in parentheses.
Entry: 155 (psi)
